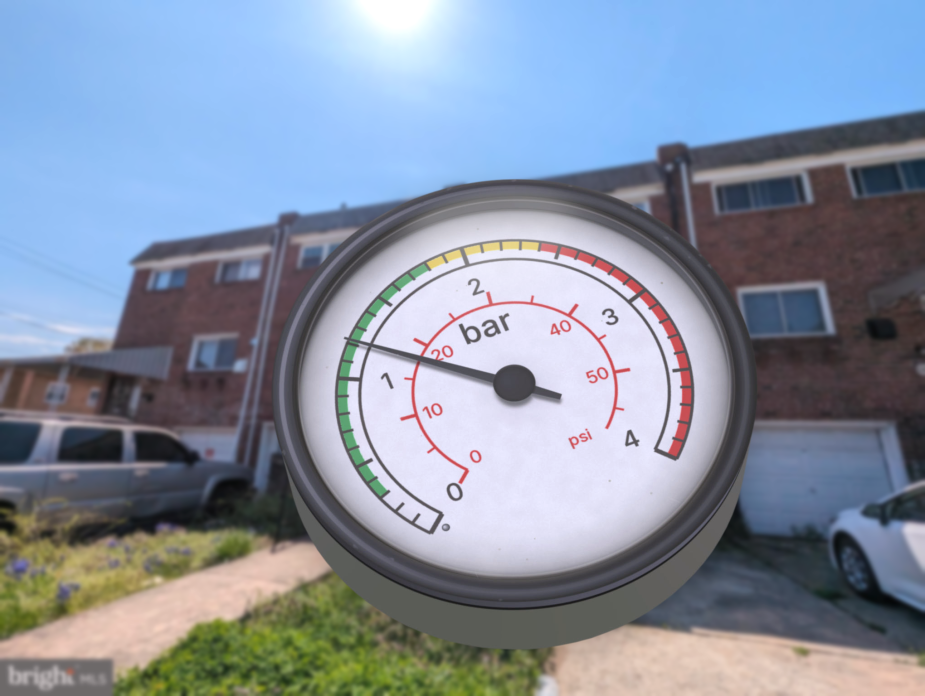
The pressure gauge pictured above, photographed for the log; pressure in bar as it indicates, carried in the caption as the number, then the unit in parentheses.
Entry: 1.2 (bar)
